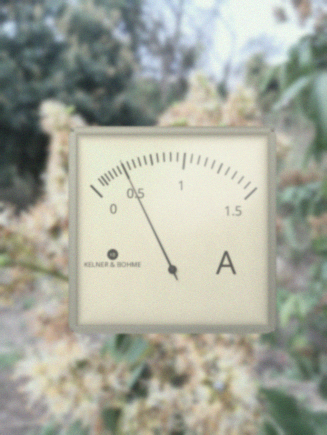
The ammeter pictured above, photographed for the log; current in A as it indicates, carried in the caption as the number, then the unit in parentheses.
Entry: 0.5 (A)
